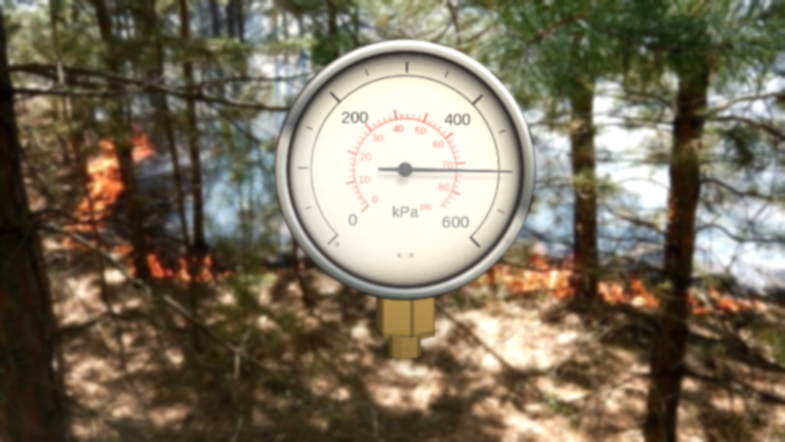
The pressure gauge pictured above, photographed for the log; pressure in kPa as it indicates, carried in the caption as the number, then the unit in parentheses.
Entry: 500 (kPa)
